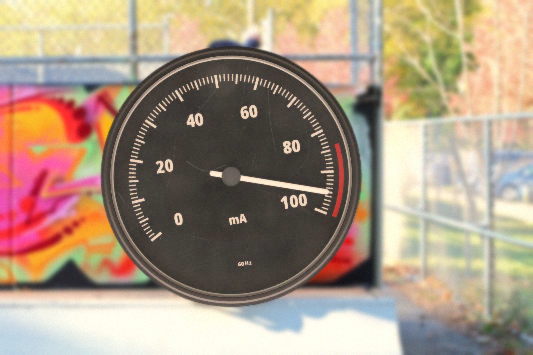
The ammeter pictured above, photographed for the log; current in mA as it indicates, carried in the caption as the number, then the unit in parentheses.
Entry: 95 (mA)
